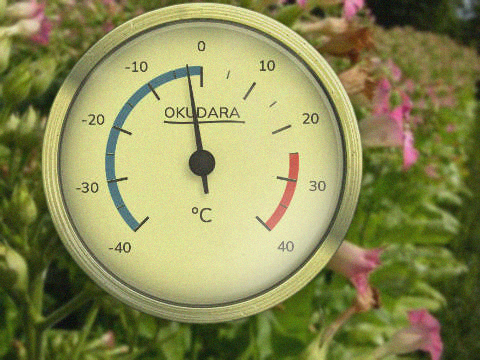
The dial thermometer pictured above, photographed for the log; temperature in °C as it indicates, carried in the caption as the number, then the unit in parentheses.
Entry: -2.5 (°C)
